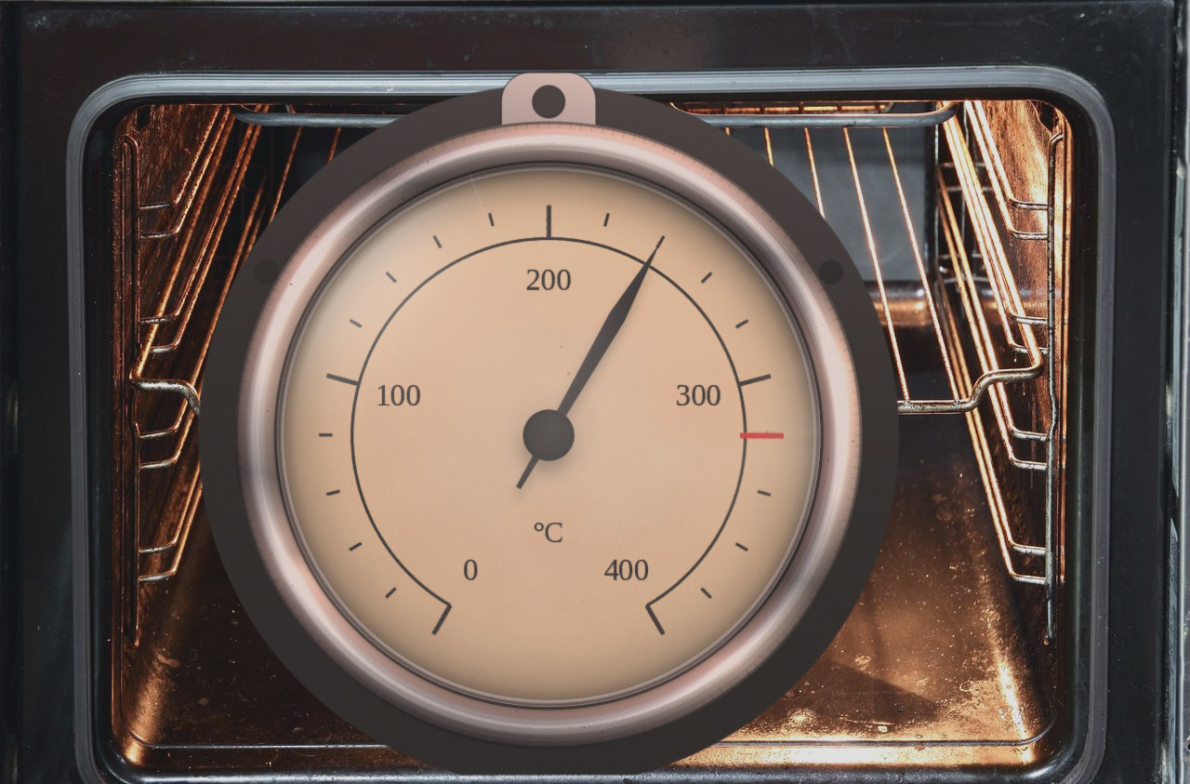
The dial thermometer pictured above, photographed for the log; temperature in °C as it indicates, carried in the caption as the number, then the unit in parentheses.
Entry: 240 (°C)
